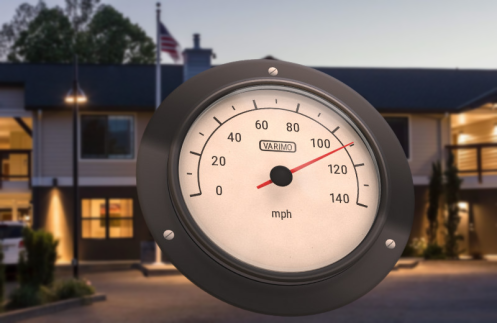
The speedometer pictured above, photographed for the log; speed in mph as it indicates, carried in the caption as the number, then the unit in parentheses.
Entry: 110 (mph)
